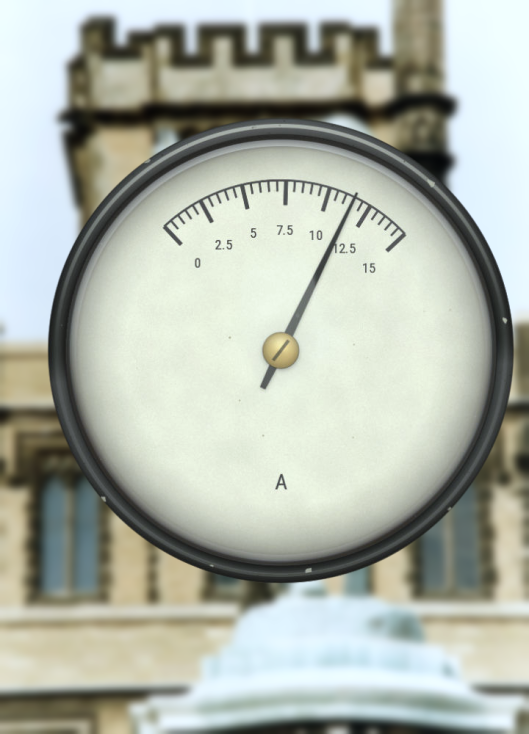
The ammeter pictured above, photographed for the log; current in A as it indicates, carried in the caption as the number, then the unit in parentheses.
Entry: 11.5 (A)
